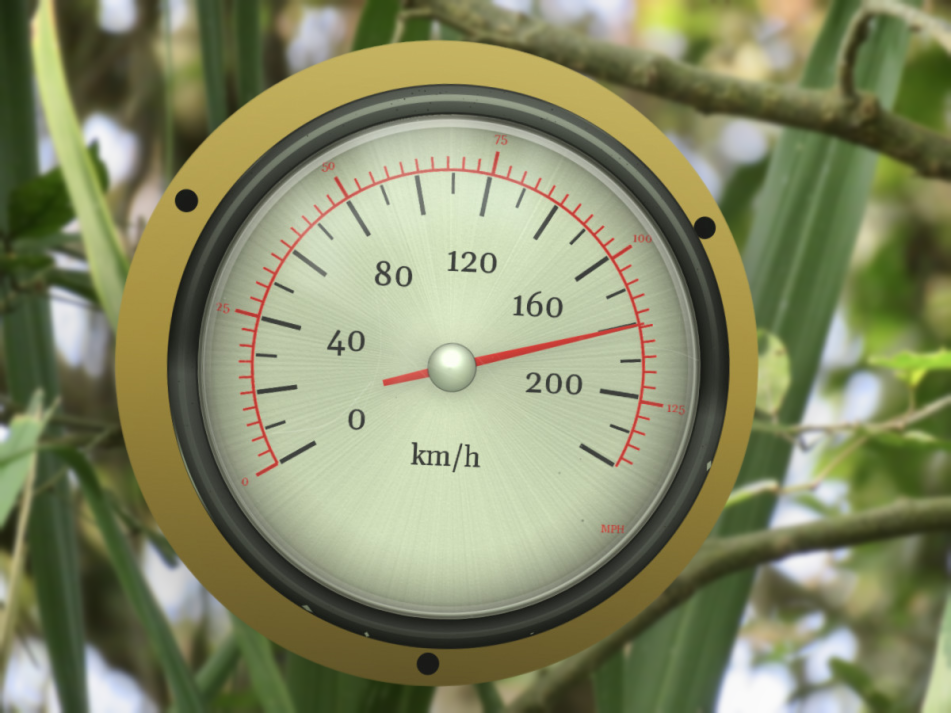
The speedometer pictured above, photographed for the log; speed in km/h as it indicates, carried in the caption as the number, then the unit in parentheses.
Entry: 180 (km/h)
